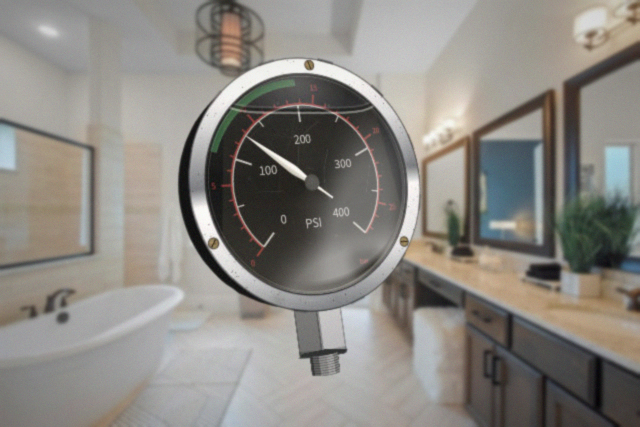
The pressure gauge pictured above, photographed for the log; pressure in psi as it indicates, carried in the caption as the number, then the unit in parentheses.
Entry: 125 (psi)
